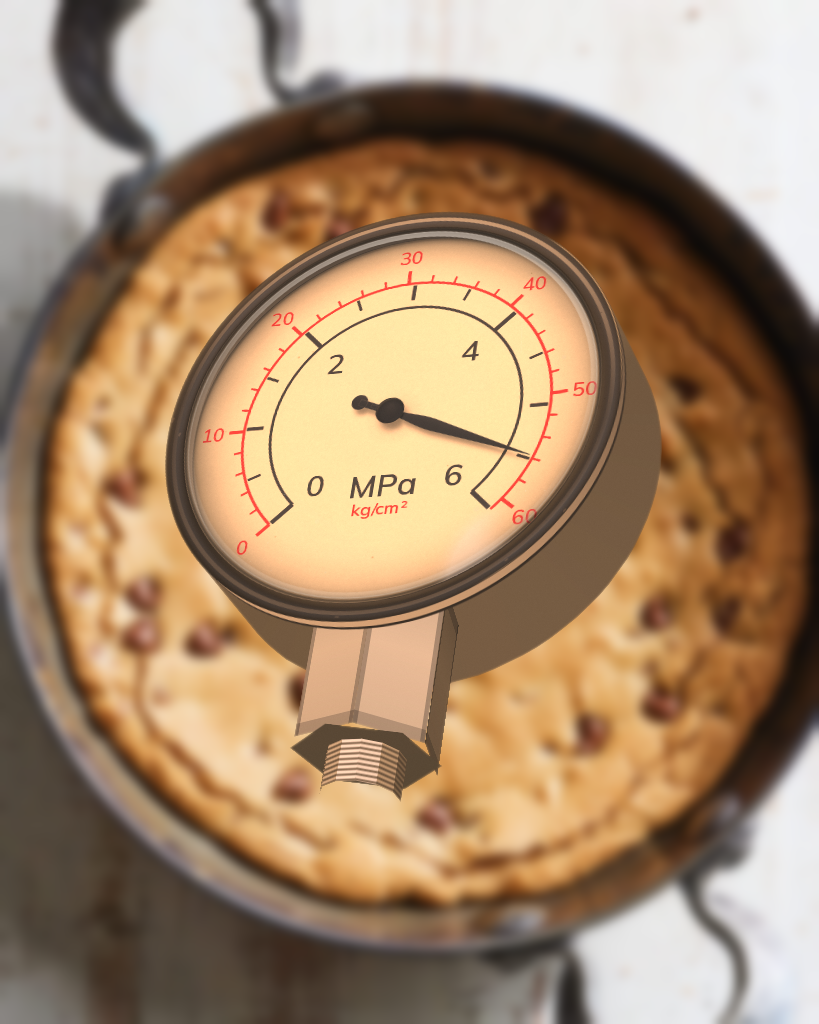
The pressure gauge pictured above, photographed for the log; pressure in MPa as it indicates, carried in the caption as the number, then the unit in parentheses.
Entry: 5.5 (MPa)
